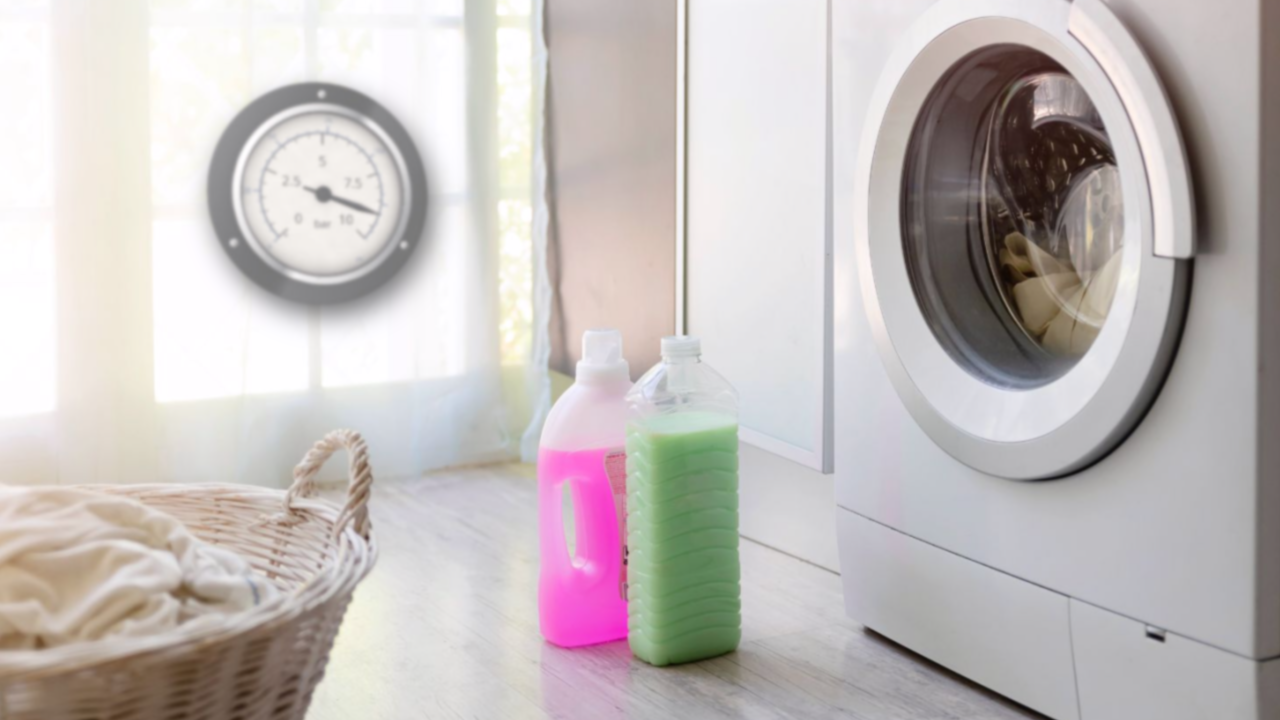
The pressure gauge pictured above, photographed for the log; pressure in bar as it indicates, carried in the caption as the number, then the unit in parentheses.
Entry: 9 (bar)
